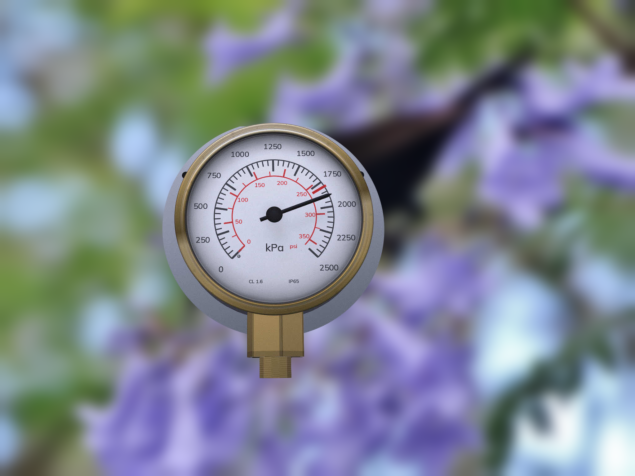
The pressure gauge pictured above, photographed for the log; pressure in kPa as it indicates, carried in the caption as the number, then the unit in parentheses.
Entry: 1900 (kPa)
